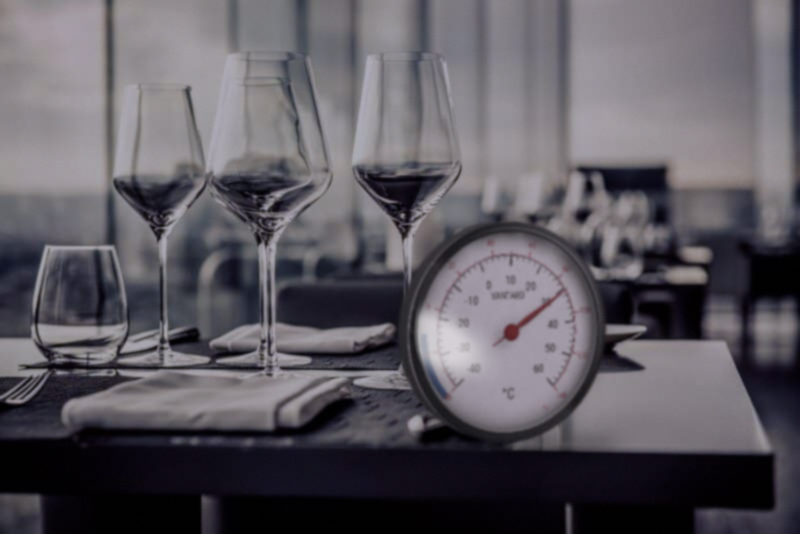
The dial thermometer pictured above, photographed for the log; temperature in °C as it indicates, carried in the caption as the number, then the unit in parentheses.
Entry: 30 (°C)
